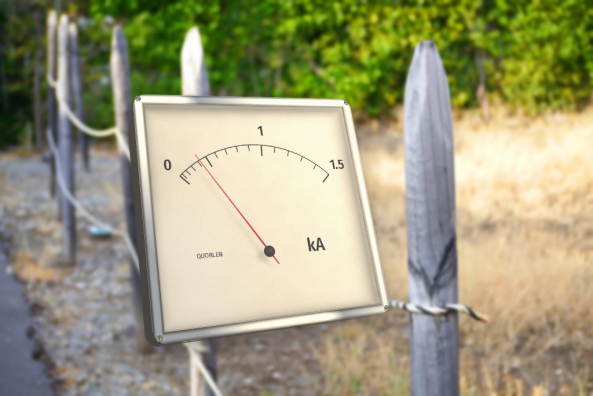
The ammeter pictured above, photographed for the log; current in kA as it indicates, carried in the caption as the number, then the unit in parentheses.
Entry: 0.4 (kA)
